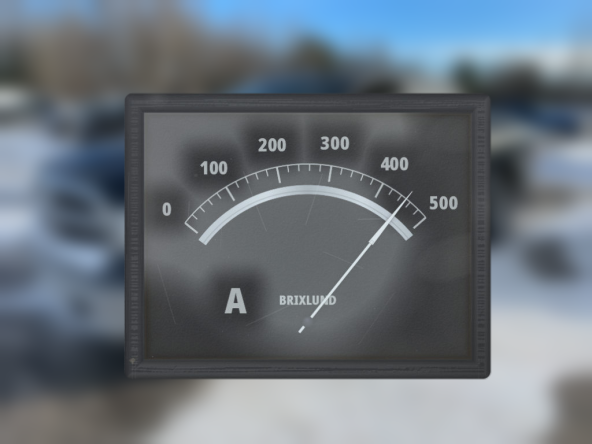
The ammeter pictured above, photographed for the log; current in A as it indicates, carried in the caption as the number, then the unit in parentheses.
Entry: 450 (A)
